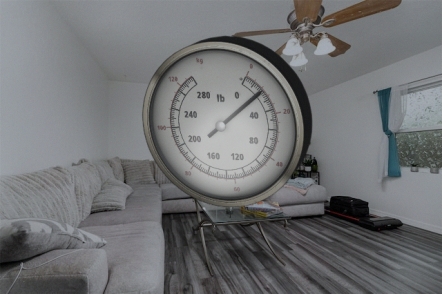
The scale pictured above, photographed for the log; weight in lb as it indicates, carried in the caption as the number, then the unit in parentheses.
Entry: 20 (lb)
